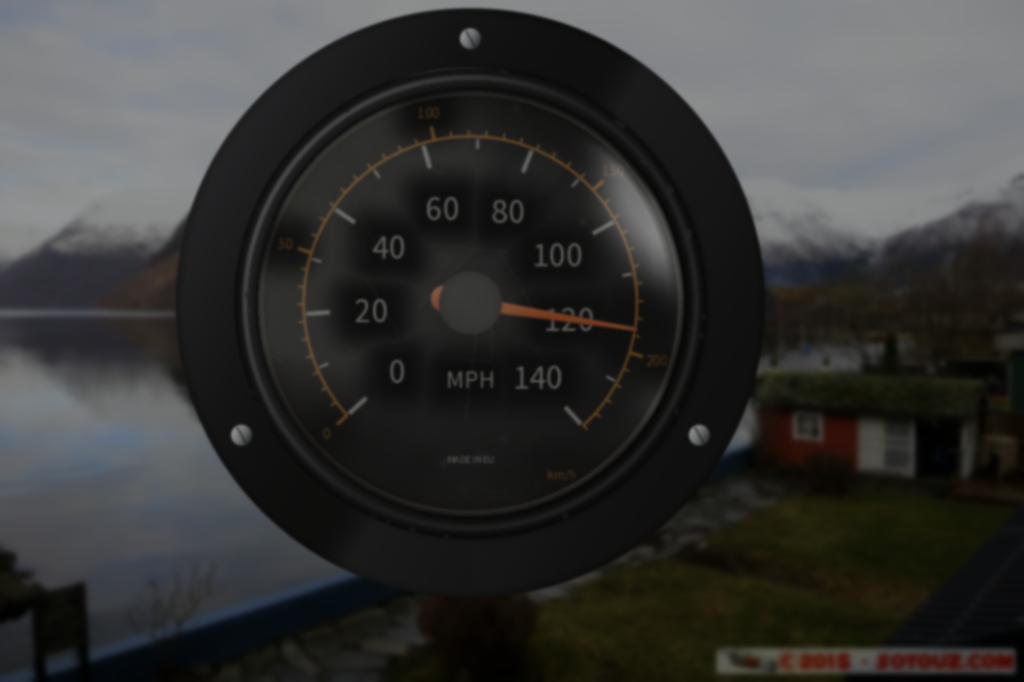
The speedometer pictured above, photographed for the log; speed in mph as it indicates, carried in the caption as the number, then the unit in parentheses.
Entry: 120 (mph)
